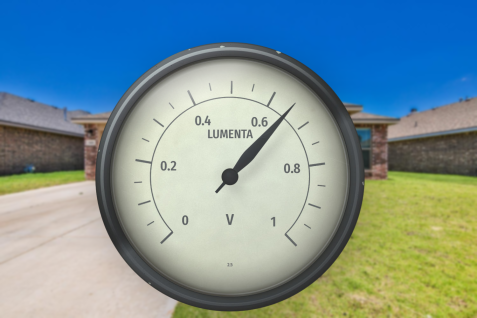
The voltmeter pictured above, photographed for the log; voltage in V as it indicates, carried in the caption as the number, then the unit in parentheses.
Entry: 0.65 (V)
